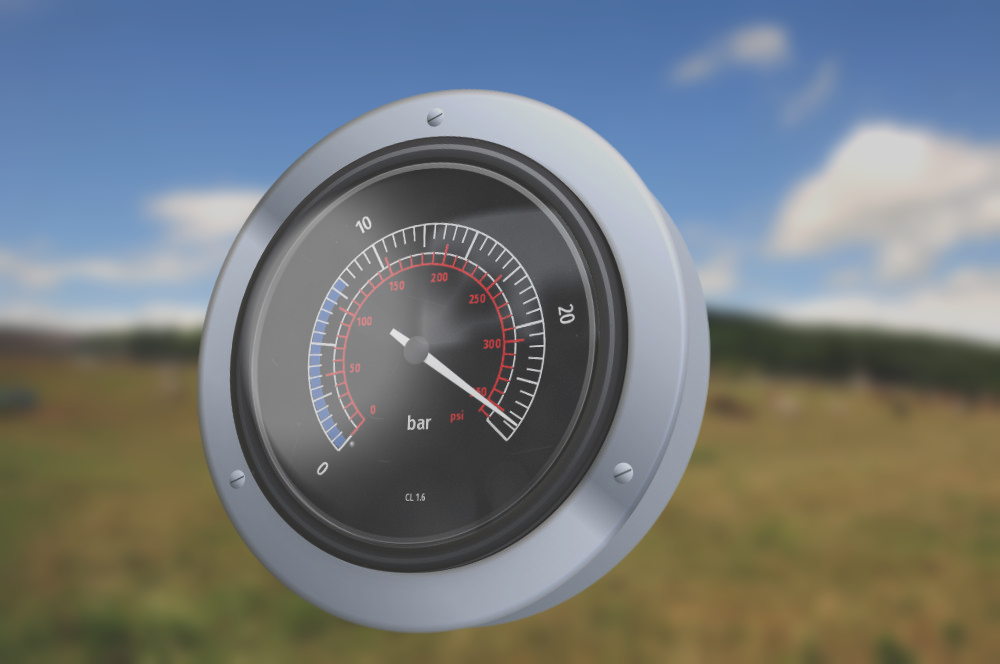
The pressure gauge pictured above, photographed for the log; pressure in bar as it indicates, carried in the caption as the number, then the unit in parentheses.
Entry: 24.25 (bar)
